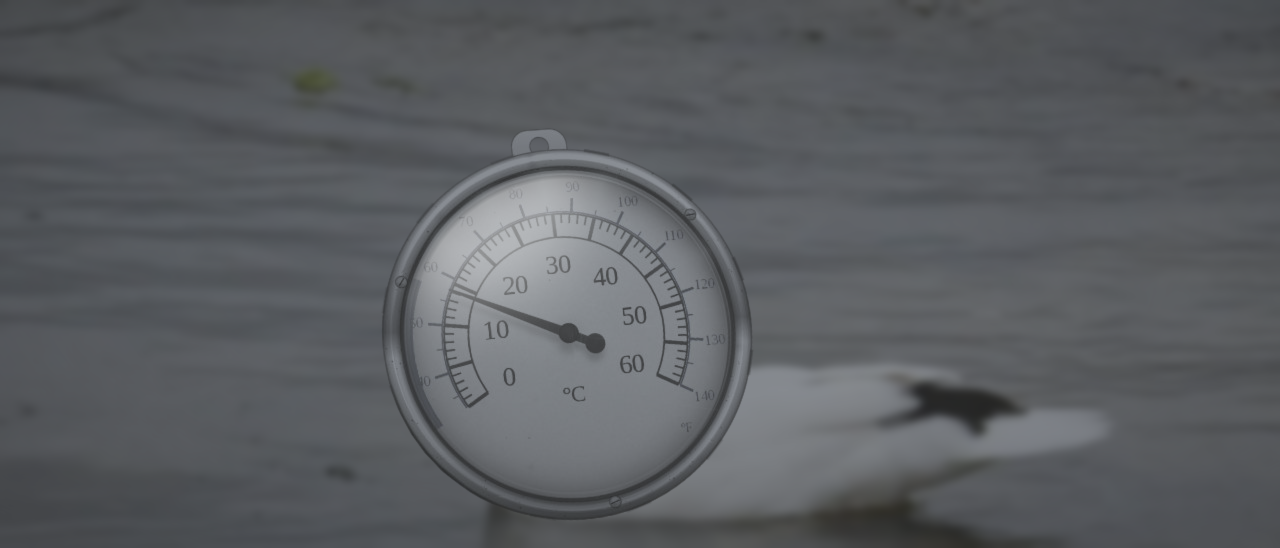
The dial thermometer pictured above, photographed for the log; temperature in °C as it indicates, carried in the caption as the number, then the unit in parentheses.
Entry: 14 (°C)
